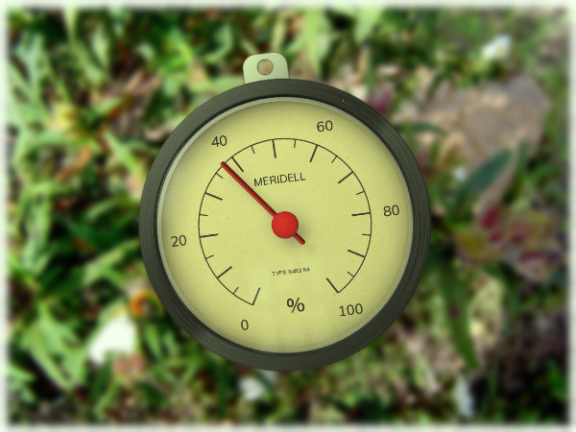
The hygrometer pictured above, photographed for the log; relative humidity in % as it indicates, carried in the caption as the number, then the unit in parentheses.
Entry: 37.5 (%)
